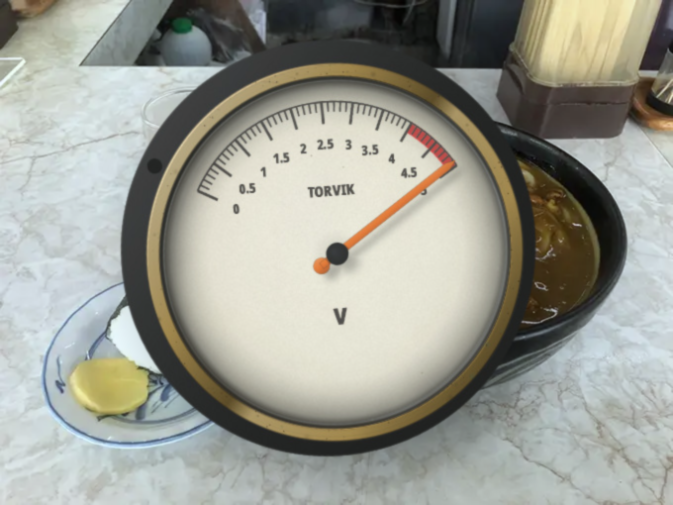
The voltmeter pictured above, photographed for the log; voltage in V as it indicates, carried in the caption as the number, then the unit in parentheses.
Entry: 4.9 (V)
